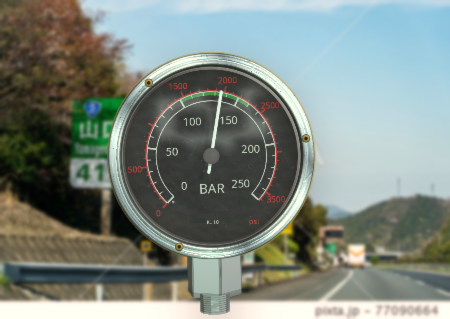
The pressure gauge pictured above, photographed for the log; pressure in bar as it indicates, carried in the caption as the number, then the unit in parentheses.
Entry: 135 (bar)
